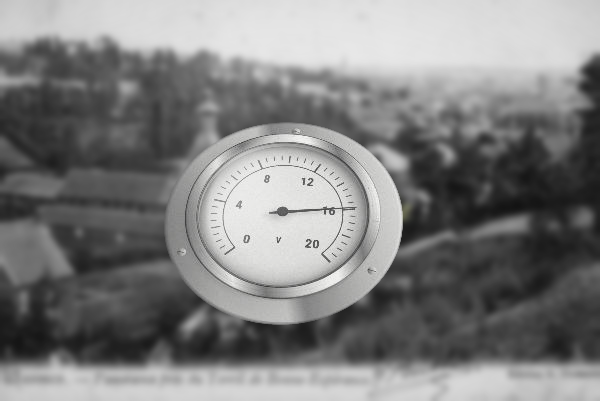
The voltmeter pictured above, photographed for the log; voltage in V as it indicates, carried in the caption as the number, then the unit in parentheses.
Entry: 16 (V)
